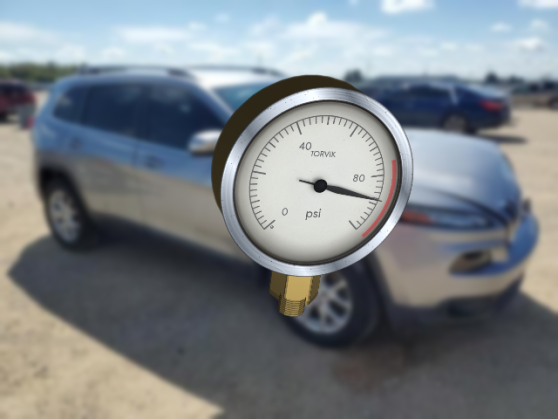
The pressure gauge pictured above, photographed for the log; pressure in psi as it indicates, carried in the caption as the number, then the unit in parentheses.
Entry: 88 (psi)
